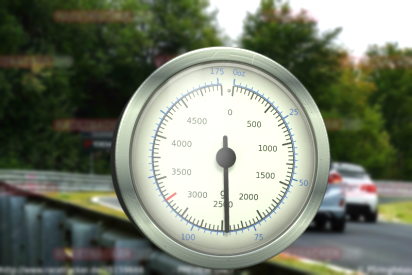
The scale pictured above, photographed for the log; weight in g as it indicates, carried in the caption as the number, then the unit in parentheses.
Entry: 2450 (g)
